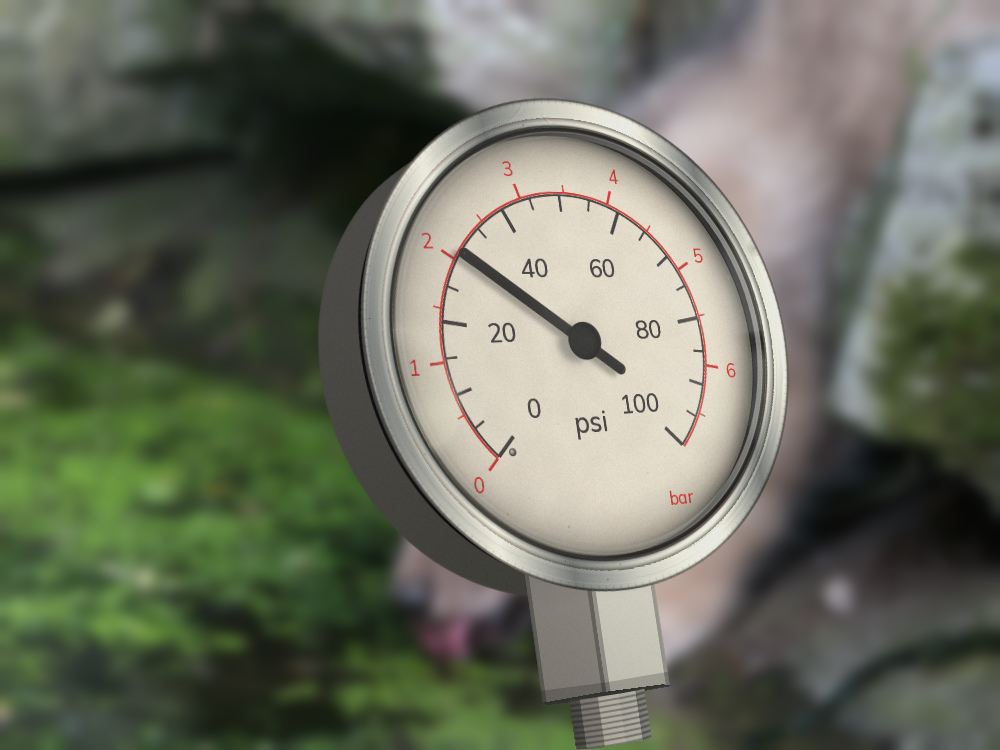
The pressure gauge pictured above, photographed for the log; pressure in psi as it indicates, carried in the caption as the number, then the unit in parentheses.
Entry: 30 (psi)
